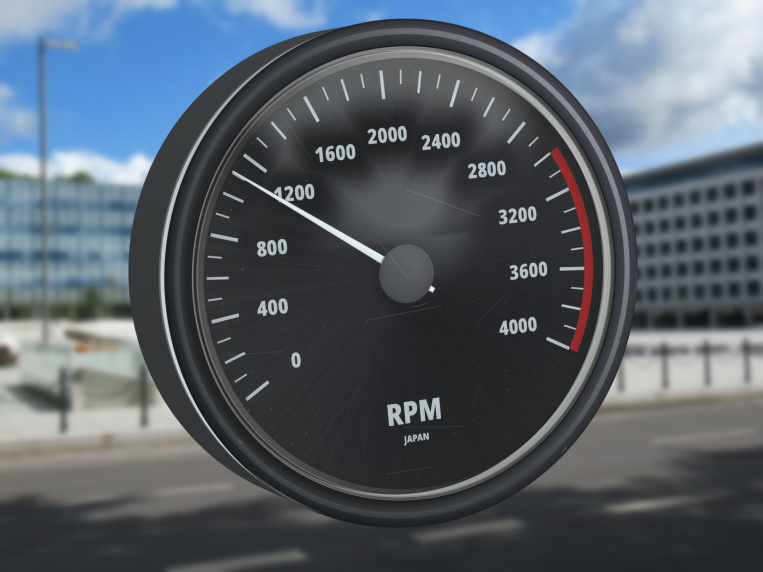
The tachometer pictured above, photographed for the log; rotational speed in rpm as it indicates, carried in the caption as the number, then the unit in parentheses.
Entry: 1100 (rpm)
